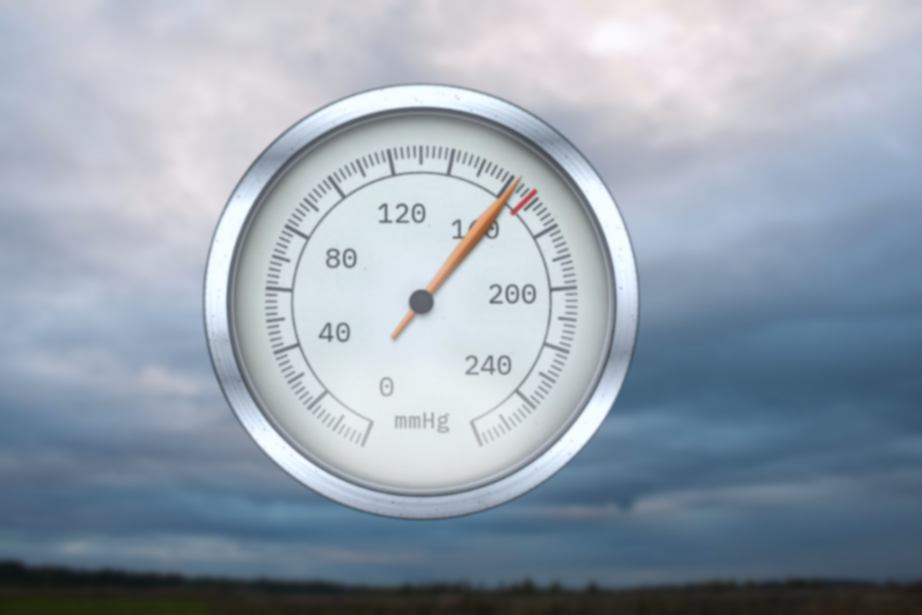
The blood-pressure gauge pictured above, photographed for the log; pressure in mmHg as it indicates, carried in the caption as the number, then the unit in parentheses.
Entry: 162 (mmHg)
